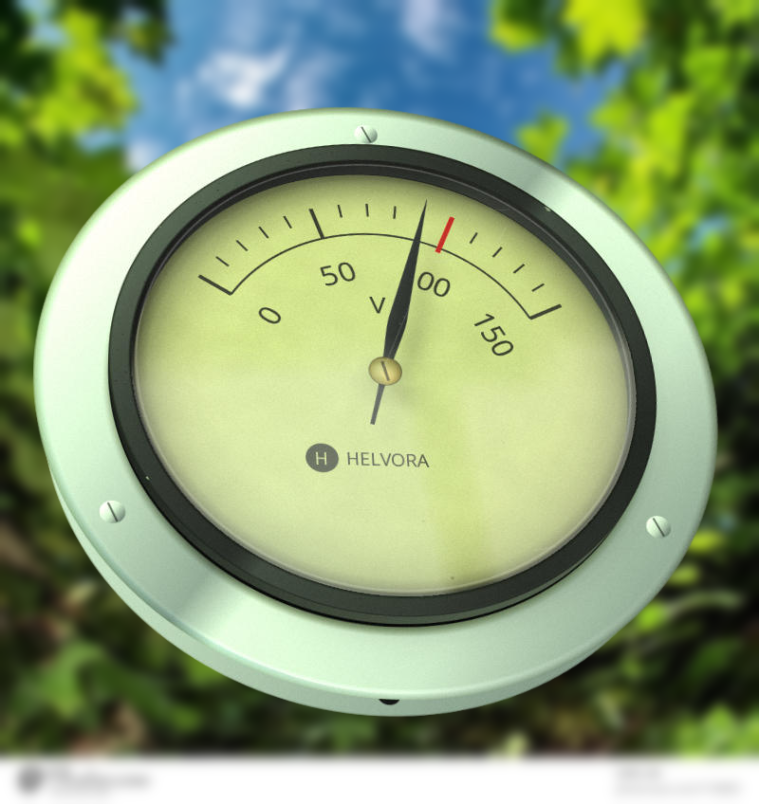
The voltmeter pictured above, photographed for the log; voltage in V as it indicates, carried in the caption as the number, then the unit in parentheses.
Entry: 90 (V)
